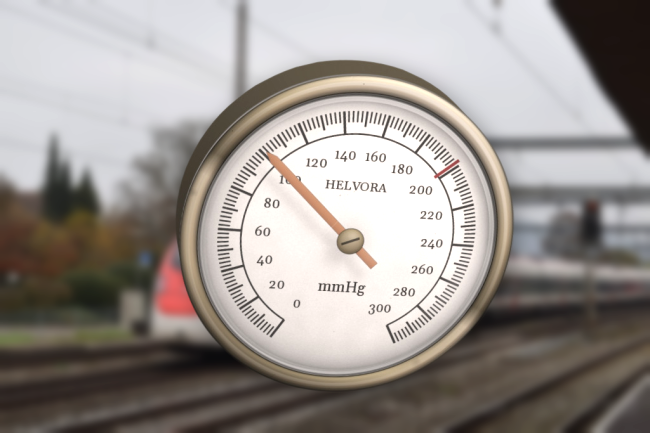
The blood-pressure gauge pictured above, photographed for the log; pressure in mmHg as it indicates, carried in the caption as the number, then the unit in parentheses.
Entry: 102 (mmHg)
